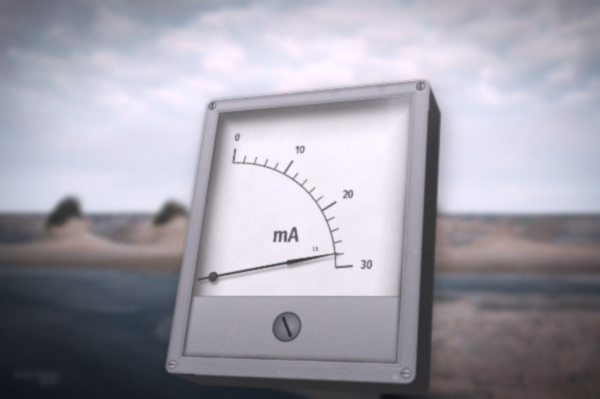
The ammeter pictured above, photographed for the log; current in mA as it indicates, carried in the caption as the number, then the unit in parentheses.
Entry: 28 (mA)
